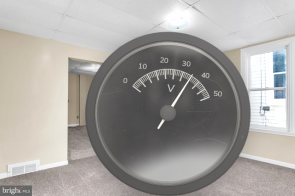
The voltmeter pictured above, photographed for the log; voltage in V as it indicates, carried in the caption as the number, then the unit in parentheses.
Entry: 35 (V)
